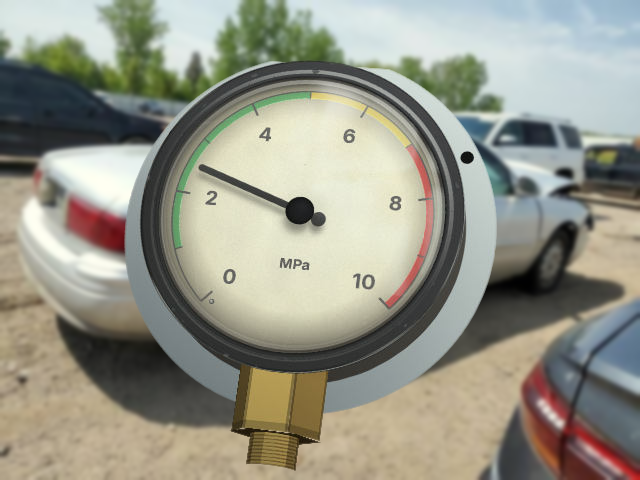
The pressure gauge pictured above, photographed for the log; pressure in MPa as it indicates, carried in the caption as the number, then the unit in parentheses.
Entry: 2.5 (MPa)
